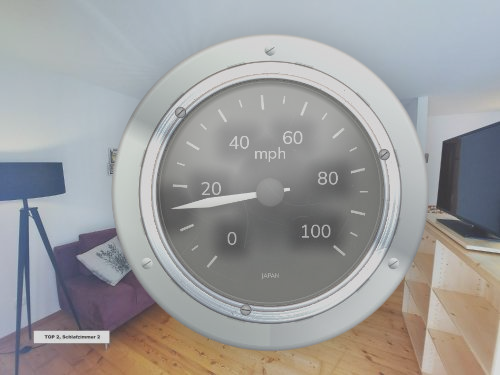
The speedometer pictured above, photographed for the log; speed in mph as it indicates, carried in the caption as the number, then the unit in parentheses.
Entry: 15 (mph)
